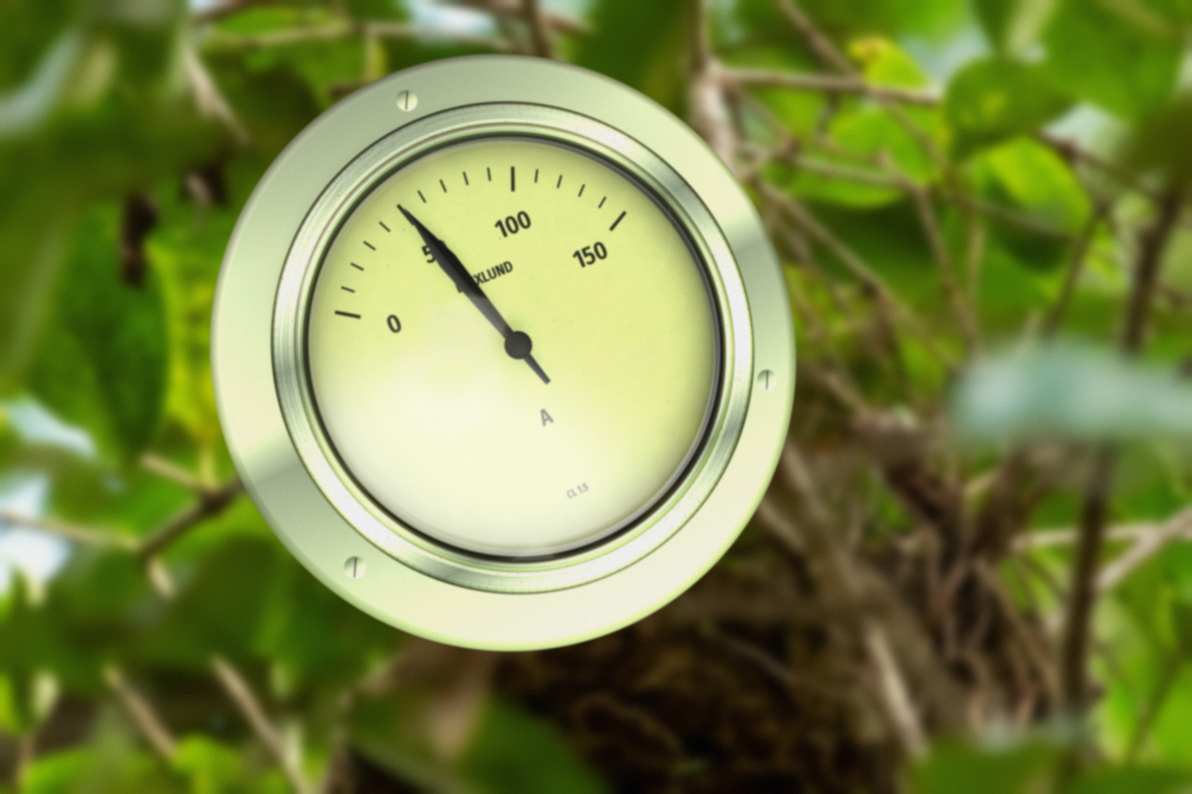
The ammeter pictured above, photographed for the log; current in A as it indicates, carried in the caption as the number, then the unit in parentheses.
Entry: 50 (A)
